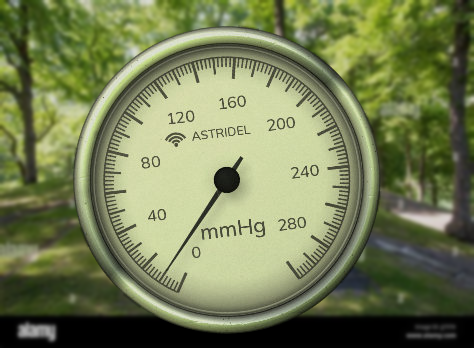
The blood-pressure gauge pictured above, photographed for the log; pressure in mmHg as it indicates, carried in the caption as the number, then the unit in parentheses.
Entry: 10 (mmHg)
